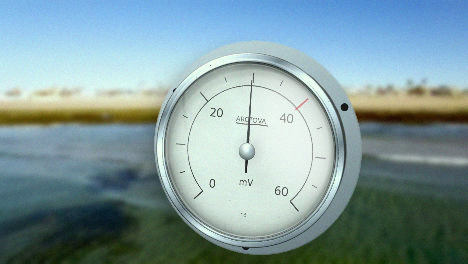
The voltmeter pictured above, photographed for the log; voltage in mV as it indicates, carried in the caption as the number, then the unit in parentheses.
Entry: 30 (mV)
